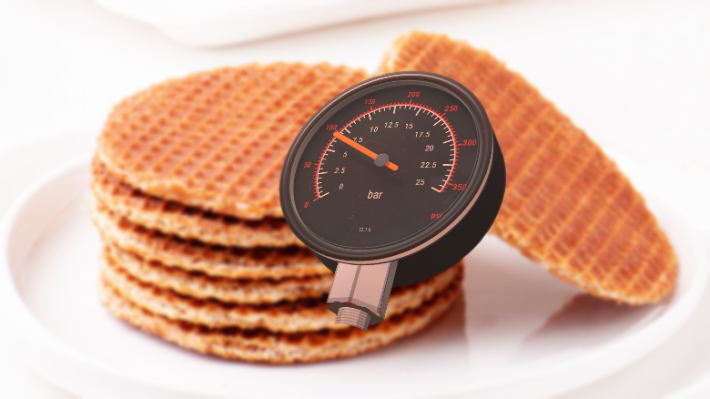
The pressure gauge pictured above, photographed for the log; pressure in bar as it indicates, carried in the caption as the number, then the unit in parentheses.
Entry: 6.5 (bar)
